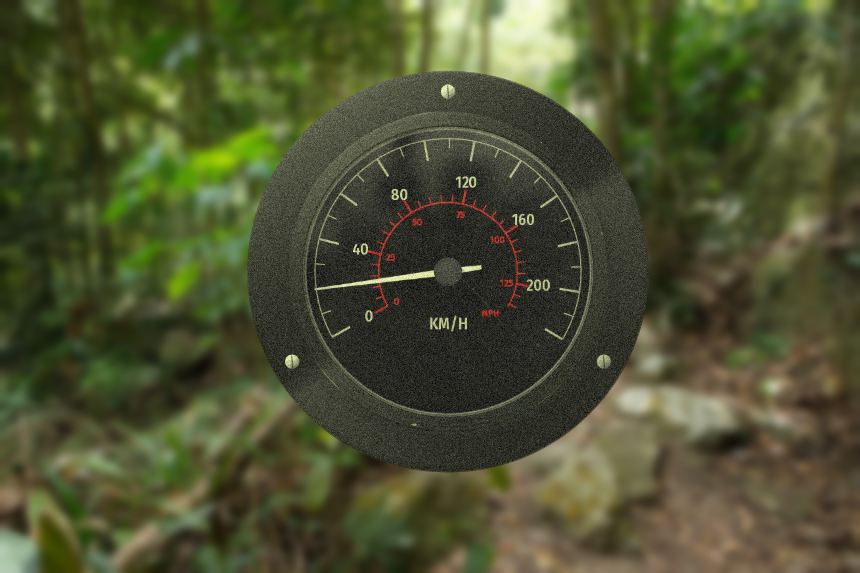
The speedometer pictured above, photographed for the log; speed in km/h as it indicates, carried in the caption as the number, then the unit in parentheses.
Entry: 20 (km/h)
